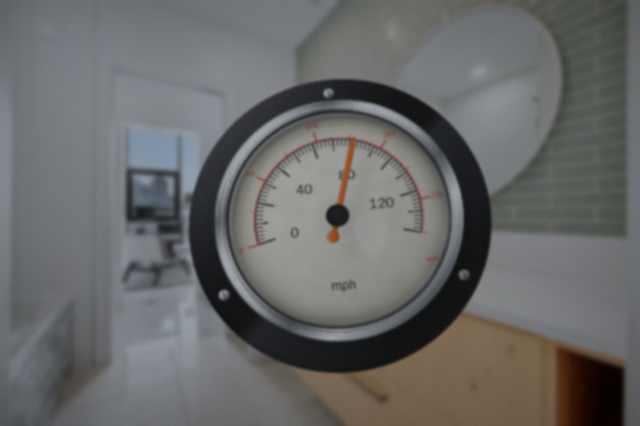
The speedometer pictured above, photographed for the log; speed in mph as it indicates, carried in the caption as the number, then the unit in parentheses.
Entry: 80 (mph)
